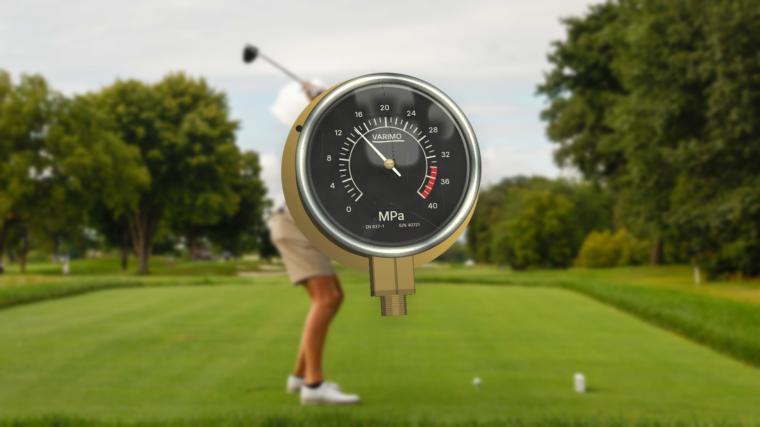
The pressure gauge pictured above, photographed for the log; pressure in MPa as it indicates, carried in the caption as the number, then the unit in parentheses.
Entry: 14 (MPa)
